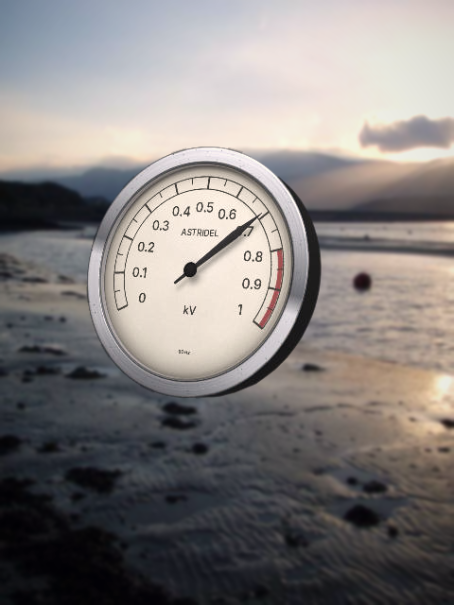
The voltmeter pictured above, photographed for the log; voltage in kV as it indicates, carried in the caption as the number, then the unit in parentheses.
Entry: 0.7 (kV)
